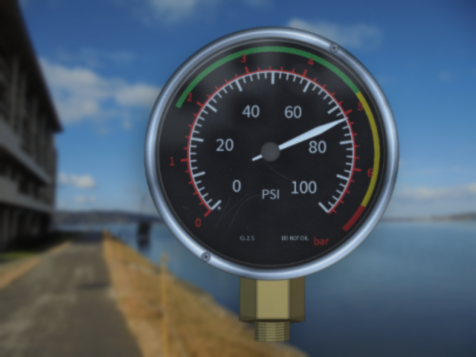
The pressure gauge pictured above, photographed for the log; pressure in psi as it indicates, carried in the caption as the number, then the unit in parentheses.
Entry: 74 (psi)
